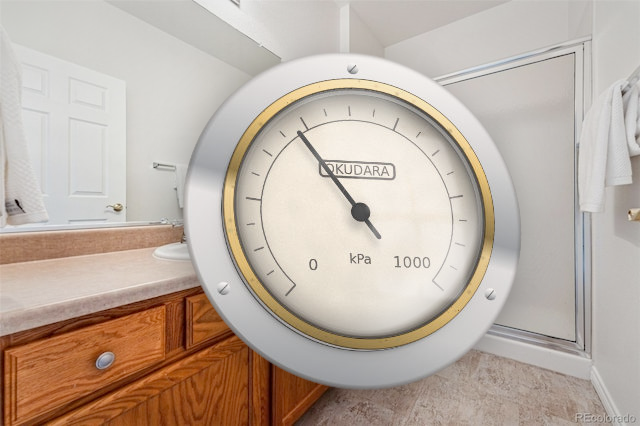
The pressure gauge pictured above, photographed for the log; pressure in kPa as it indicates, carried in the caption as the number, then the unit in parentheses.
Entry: 375 (kPa)
